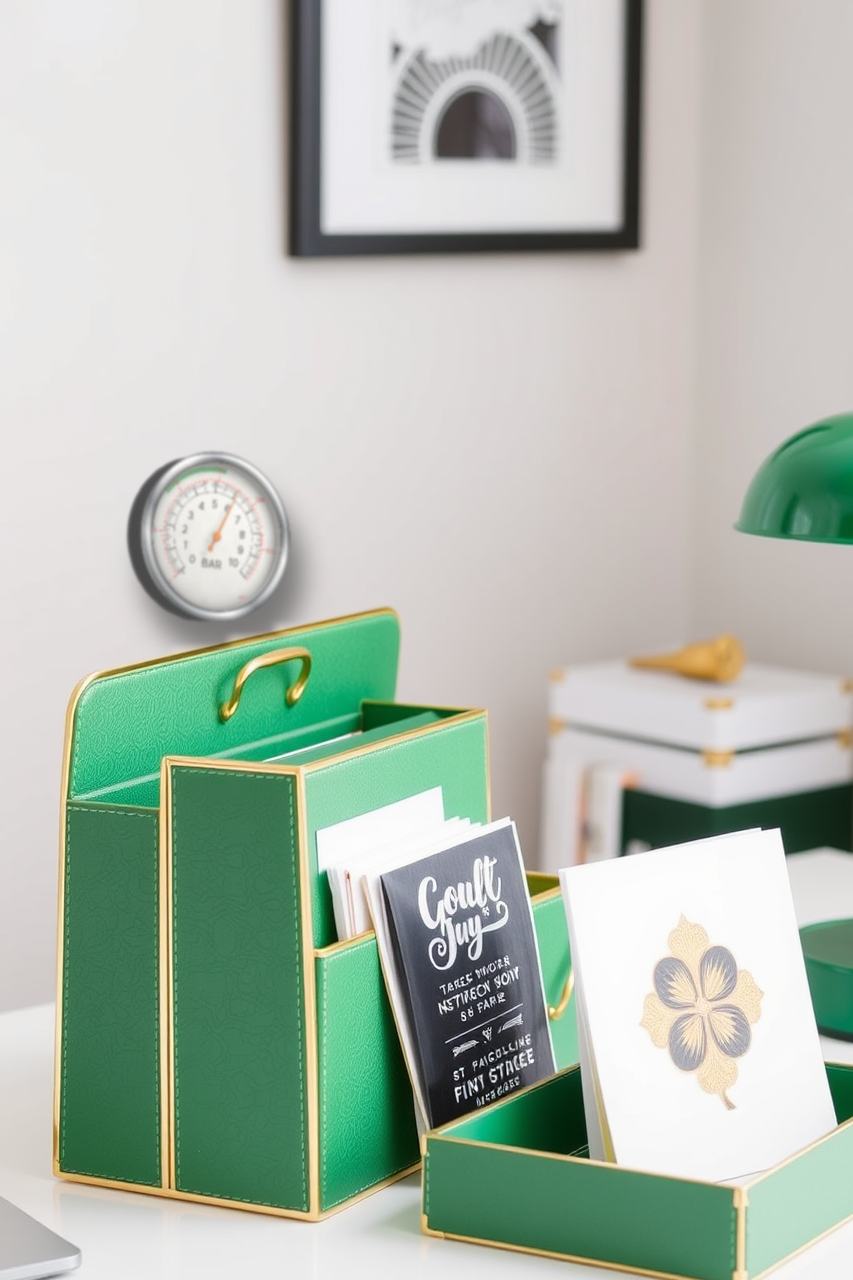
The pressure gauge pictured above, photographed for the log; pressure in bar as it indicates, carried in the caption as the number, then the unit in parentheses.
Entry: 6 (bar)
